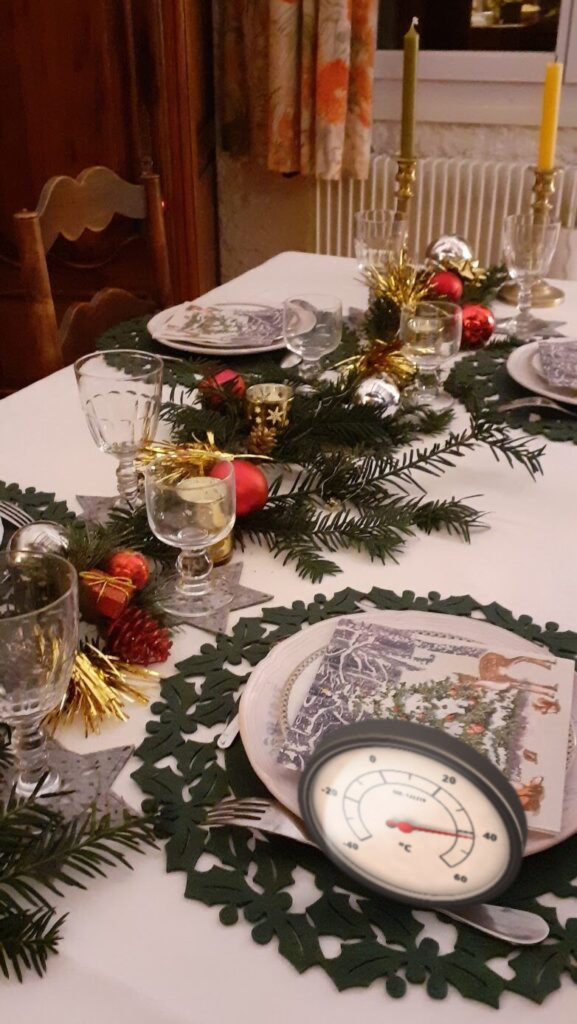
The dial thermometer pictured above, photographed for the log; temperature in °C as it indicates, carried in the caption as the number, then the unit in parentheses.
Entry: 40 (°C)
